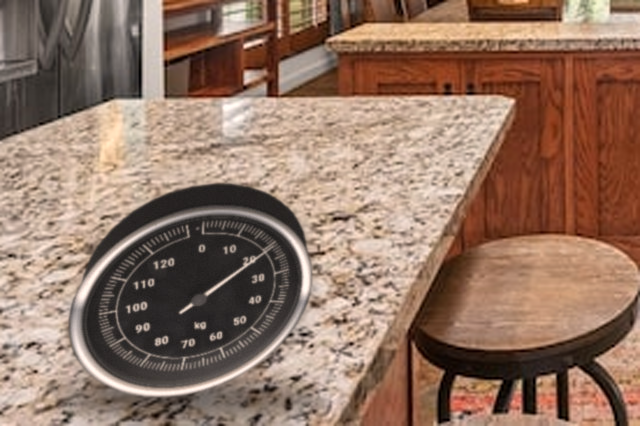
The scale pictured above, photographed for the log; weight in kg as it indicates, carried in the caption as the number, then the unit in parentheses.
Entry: 20 (kg)
